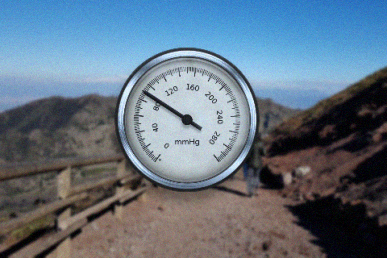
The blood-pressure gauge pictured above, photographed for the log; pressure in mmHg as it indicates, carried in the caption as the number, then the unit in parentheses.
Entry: 90 (mmHg)
